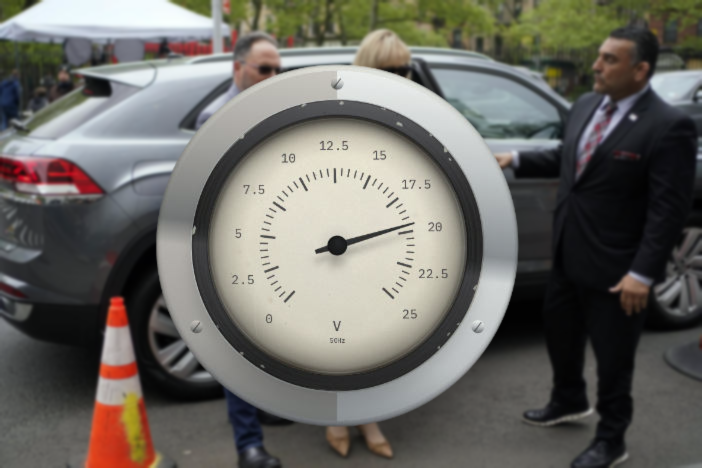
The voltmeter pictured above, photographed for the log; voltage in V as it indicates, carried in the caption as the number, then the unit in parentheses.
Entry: 19.5 (V)
